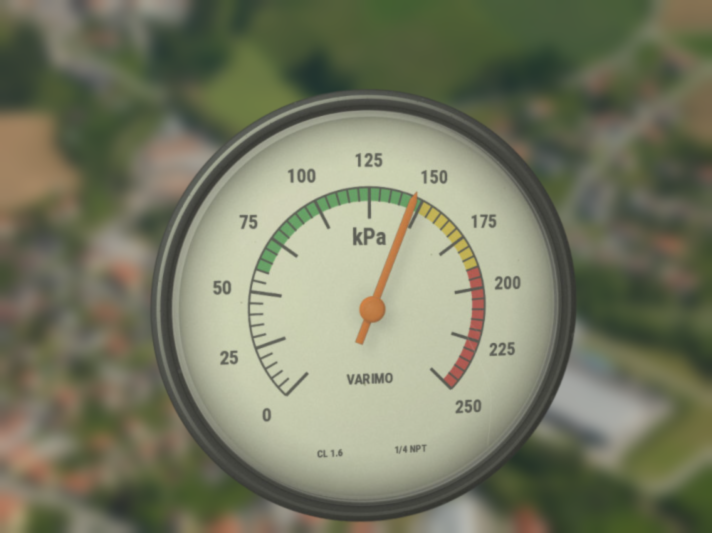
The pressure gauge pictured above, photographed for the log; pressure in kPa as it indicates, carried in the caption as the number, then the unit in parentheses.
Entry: 145 (kPa)
